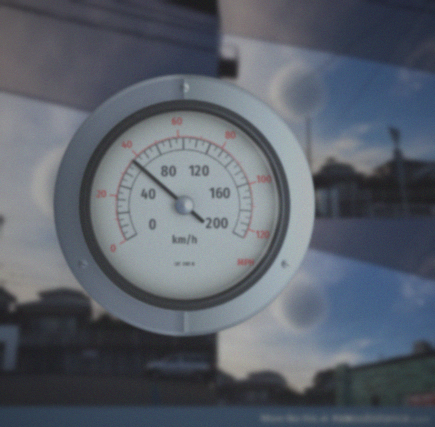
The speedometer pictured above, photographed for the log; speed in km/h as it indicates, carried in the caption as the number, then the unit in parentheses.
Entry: 60 (km/h)
